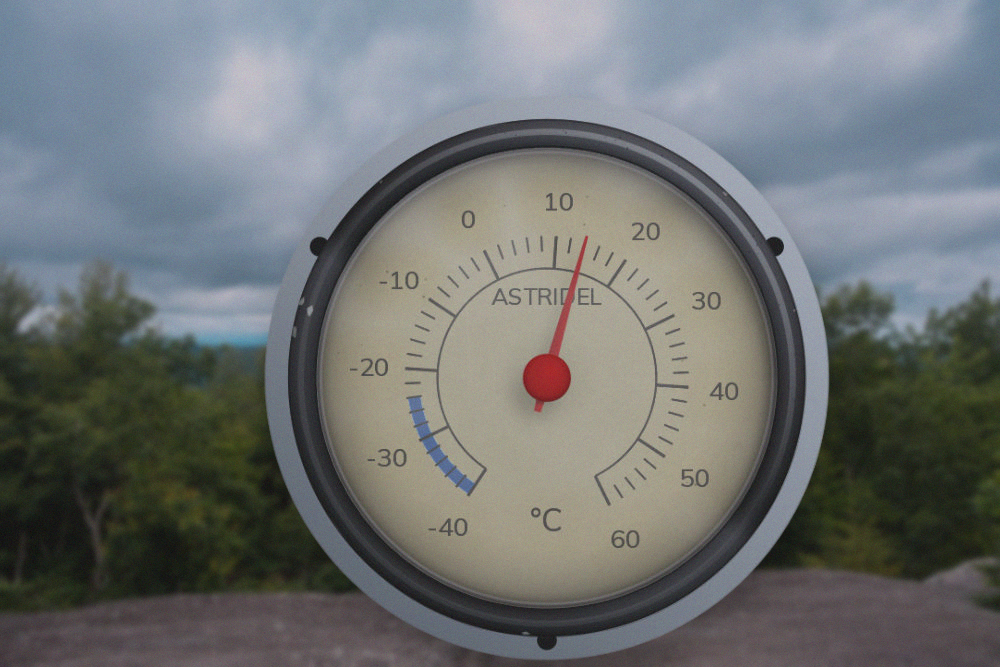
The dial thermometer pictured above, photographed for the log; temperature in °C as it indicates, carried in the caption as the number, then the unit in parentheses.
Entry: 14 (°C)
